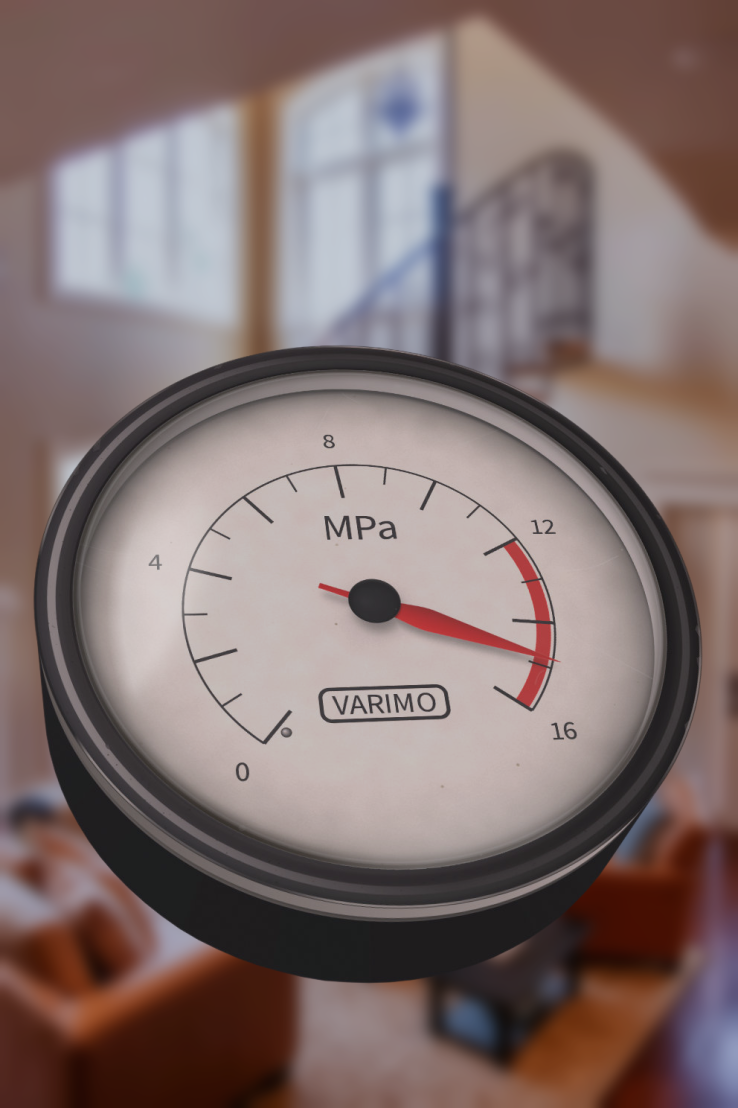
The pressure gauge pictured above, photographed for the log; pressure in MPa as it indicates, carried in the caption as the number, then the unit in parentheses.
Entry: 15 (MPa)
